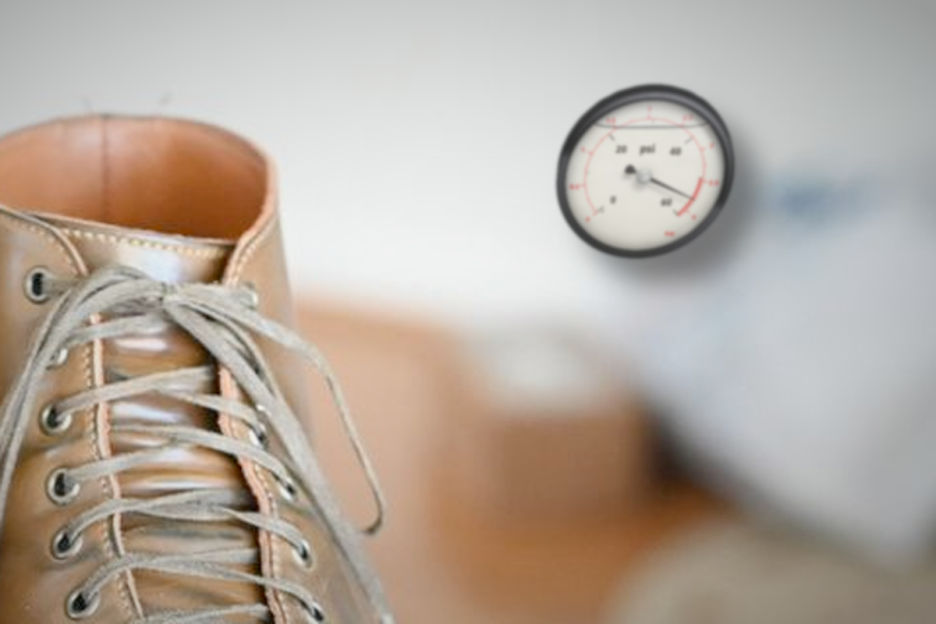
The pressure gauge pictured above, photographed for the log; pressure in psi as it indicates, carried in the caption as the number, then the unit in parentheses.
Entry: 55 (psi)
